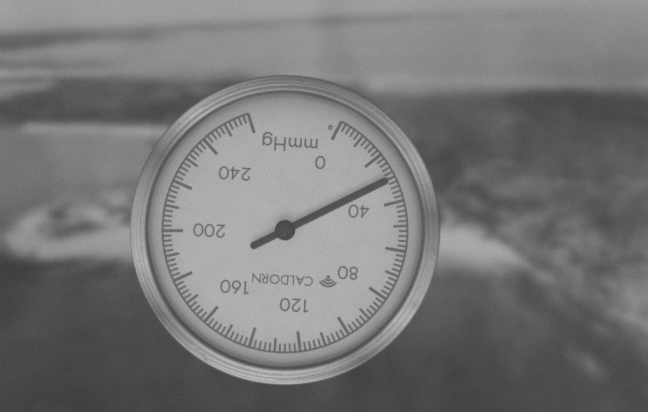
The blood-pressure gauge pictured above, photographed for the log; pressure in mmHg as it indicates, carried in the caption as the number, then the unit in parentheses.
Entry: 30 (mmHg)
